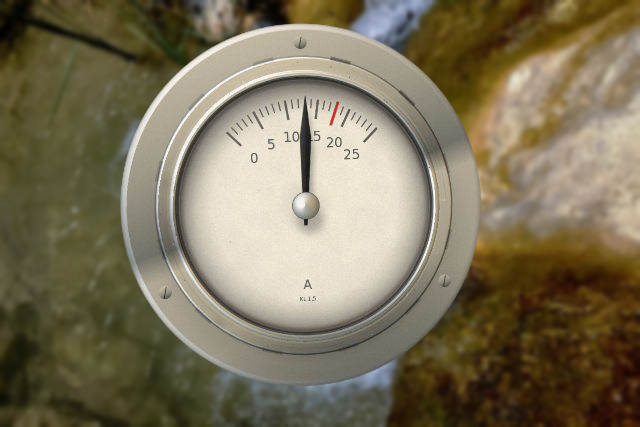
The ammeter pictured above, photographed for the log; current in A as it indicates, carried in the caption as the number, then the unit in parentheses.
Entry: 13 (A)
